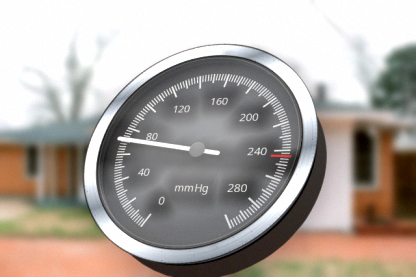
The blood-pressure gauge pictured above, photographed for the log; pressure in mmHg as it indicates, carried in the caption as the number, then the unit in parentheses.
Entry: 70 (mmHg)
